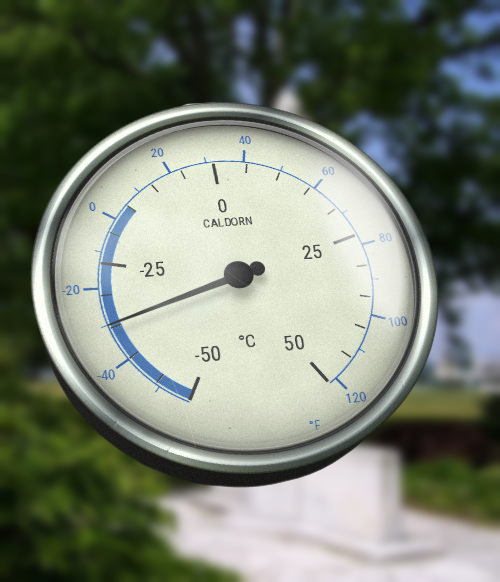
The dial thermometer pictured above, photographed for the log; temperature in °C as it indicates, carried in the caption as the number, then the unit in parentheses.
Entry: -35 (°C)
